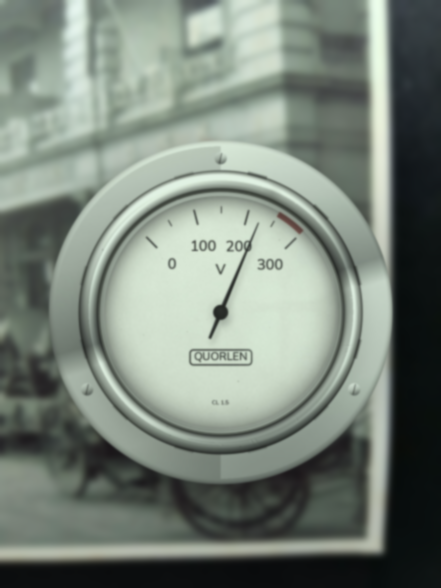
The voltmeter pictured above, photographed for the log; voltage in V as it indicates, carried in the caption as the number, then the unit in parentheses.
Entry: 225 (V)
